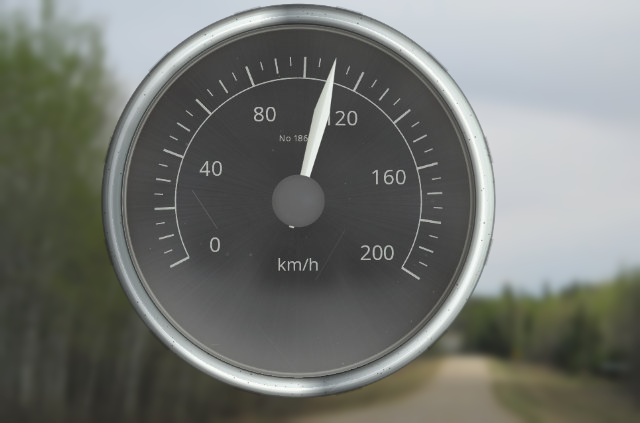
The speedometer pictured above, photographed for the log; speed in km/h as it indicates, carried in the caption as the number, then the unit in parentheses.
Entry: 110 (km/h)
